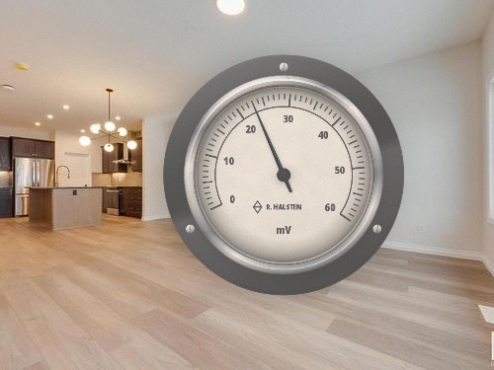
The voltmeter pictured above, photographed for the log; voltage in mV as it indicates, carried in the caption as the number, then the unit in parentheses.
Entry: 23 (mV)
